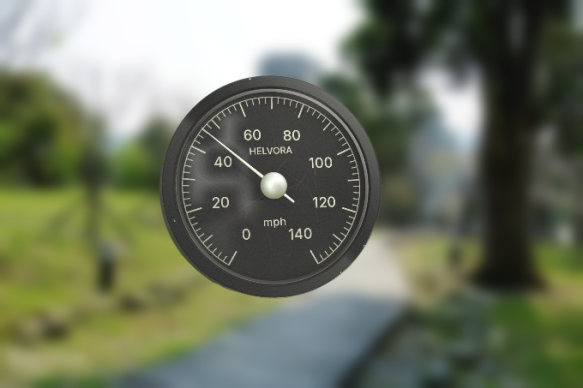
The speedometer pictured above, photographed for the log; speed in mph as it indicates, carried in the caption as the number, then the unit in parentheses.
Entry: 46 (mph)
